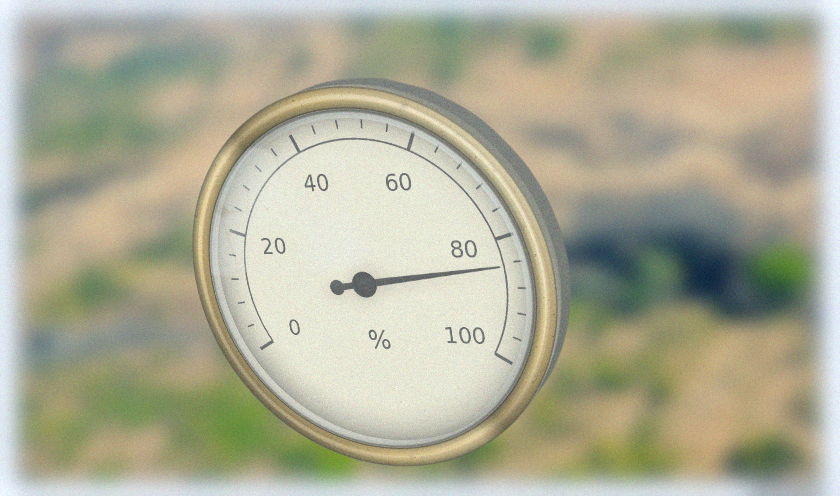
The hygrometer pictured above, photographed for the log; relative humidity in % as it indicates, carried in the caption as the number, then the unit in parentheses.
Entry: 84 (%)
